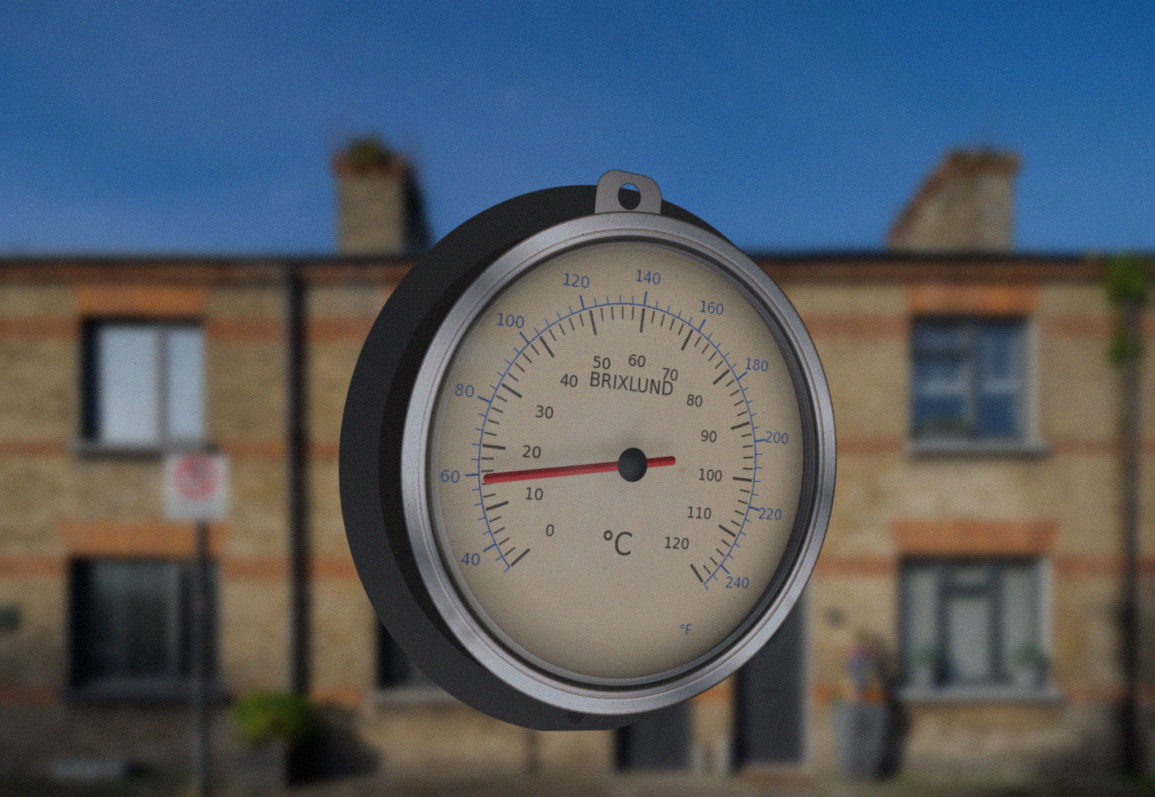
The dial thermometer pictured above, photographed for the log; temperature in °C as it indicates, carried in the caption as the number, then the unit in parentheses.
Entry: 15 (°C)
